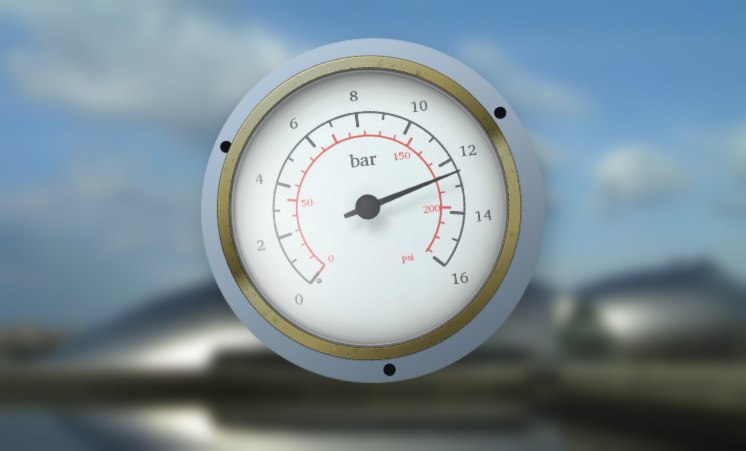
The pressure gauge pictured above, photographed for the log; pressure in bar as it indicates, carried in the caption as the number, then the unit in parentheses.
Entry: 12.5 (bar)
